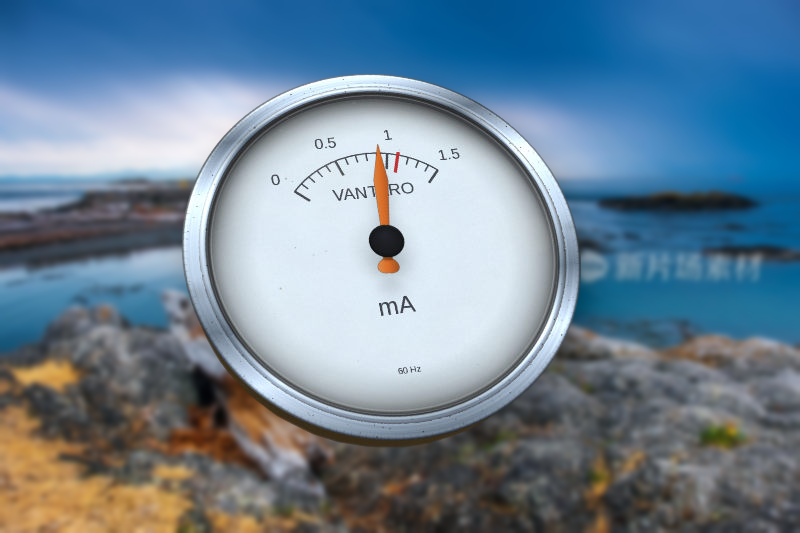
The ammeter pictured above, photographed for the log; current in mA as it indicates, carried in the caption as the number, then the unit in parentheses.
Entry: 0.9 (mA)
